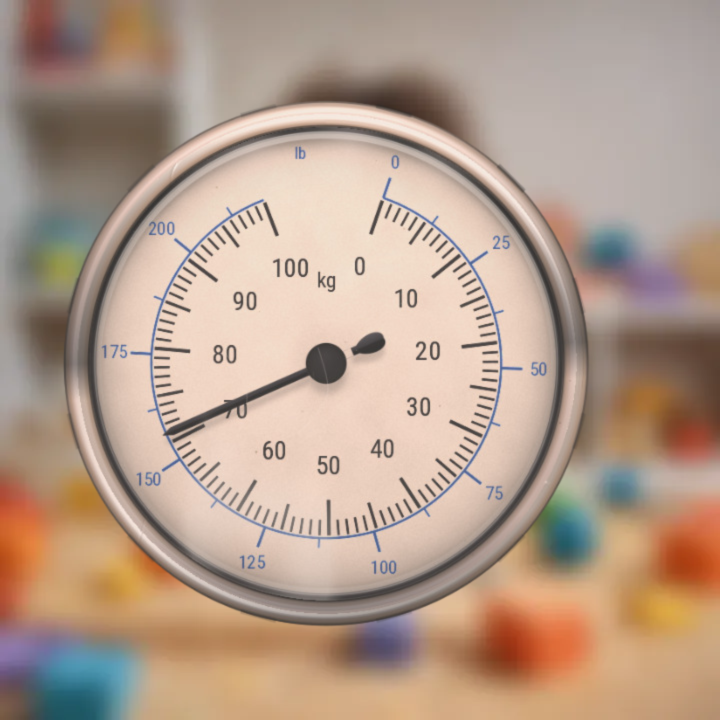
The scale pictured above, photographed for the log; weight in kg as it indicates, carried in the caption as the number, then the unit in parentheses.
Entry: 71 (kg)
